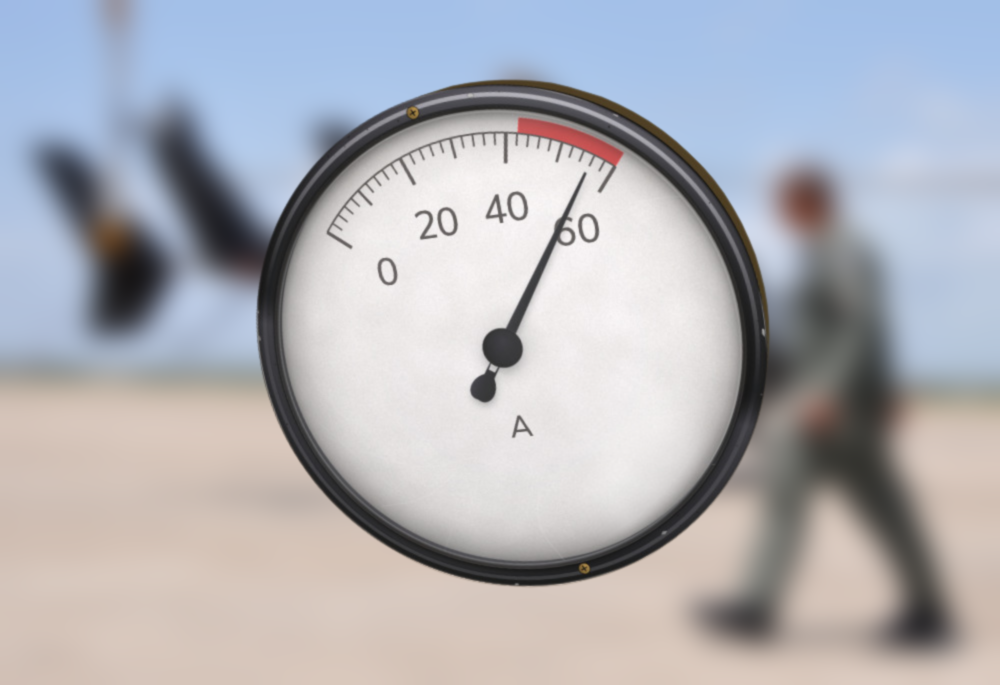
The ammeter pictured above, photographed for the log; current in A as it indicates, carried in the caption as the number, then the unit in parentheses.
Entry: 56 (A)
